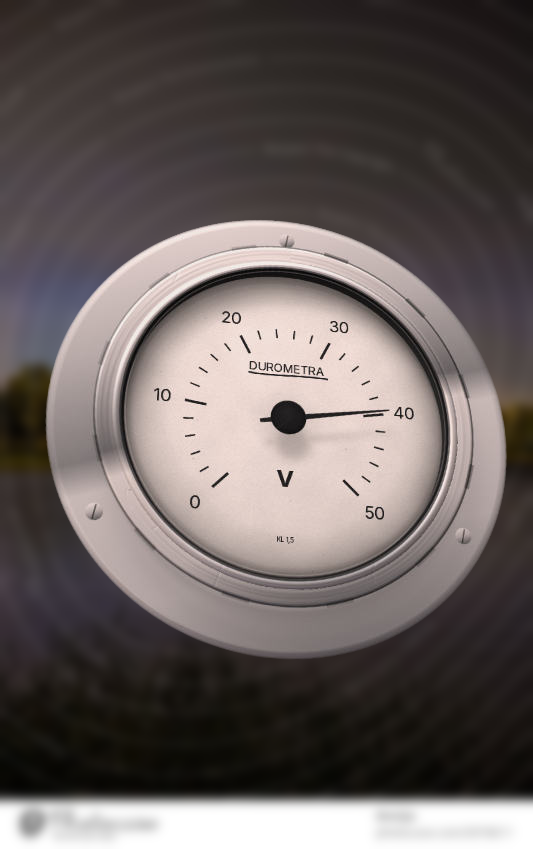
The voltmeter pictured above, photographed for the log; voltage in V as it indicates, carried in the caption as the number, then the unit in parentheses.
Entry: 40 (V)
